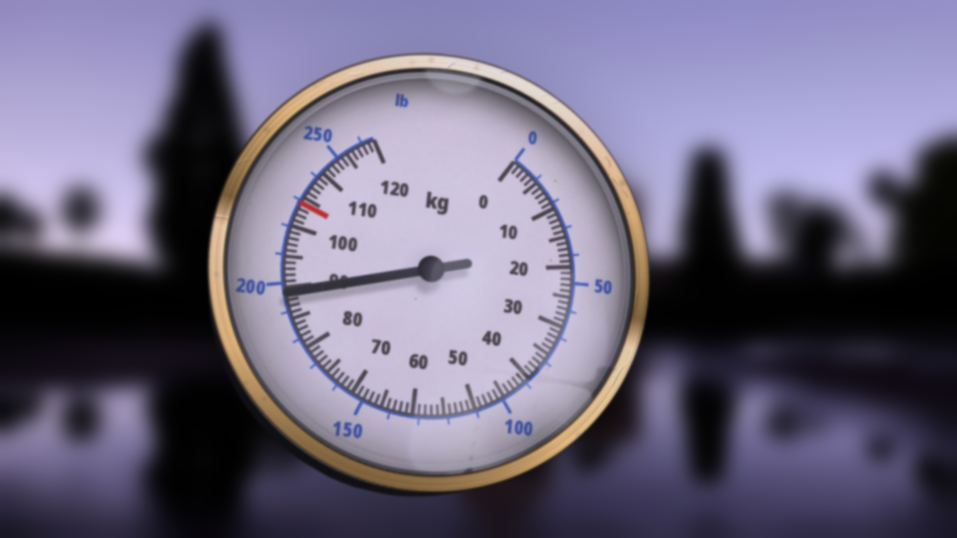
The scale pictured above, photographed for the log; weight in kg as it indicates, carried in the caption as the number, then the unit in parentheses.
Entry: 89 (kg)
